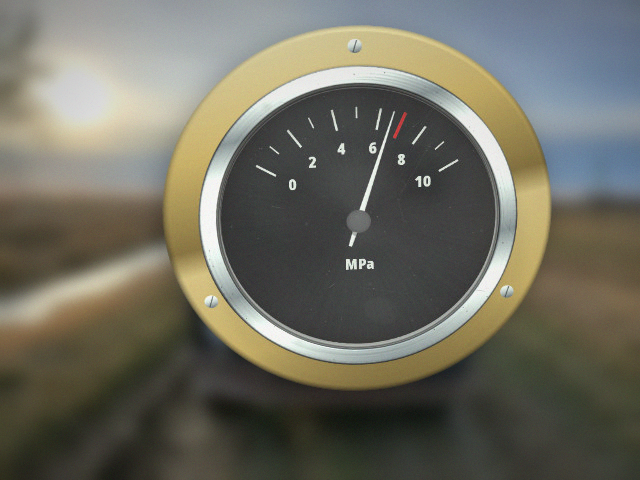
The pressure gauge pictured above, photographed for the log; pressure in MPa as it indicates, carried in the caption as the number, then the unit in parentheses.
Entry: 6.5 (MPa)
